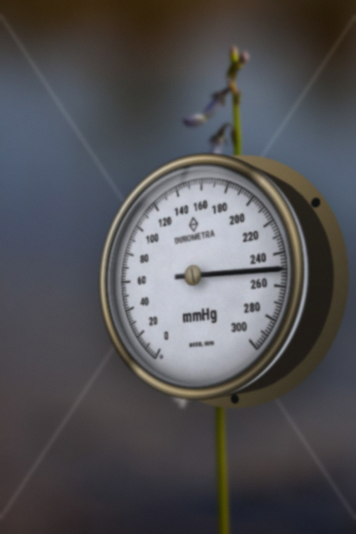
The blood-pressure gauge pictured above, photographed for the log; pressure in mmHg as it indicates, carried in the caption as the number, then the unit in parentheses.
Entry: 250 (mmHg)
